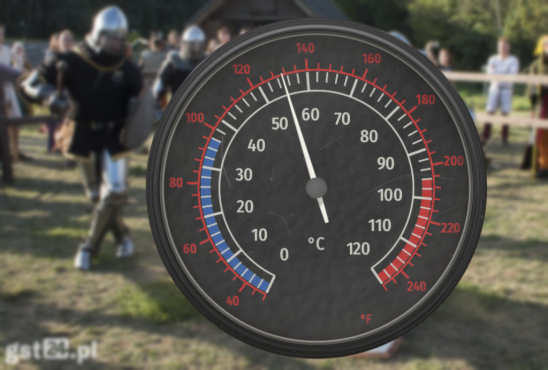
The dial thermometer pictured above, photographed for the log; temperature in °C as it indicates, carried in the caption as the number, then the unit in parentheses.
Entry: 55 (°C)
